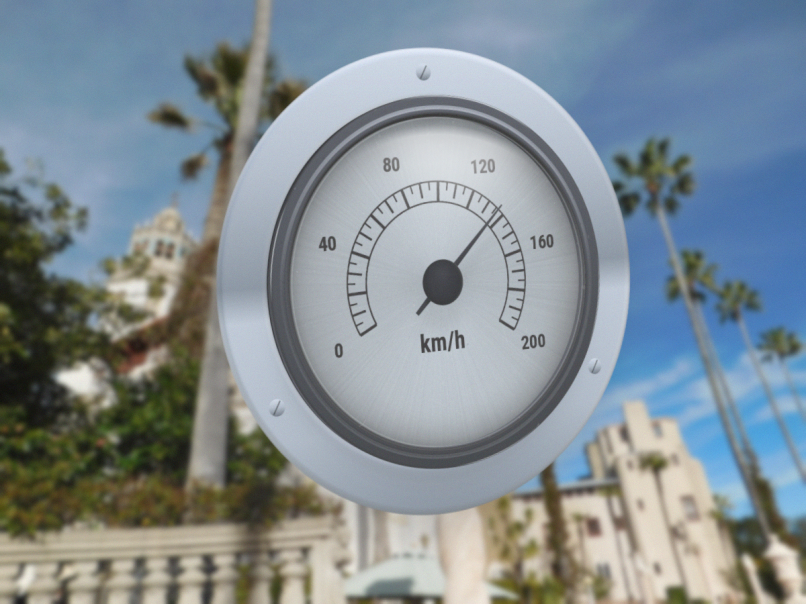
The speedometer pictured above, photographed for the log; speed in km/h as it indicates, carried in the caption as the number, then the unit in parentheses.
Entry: 135 (km/h)
